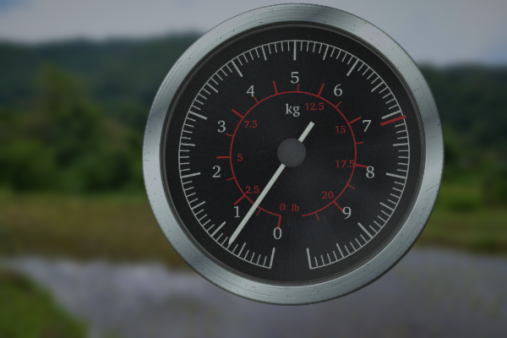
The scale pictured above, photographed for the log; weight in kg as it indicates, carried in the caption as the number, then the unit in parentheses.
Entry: 0.7 (kg)
